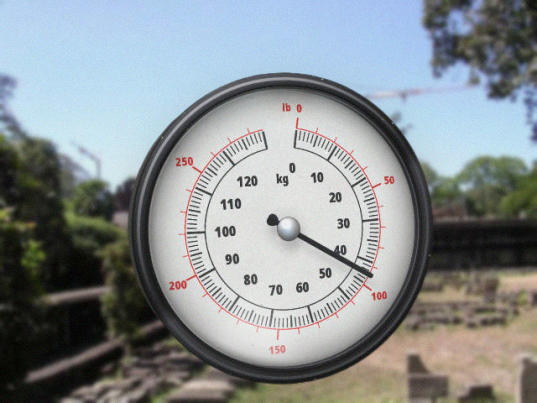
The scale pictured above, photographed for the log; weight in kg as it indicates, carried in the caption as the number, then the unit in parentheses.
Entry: 43 (kg)
